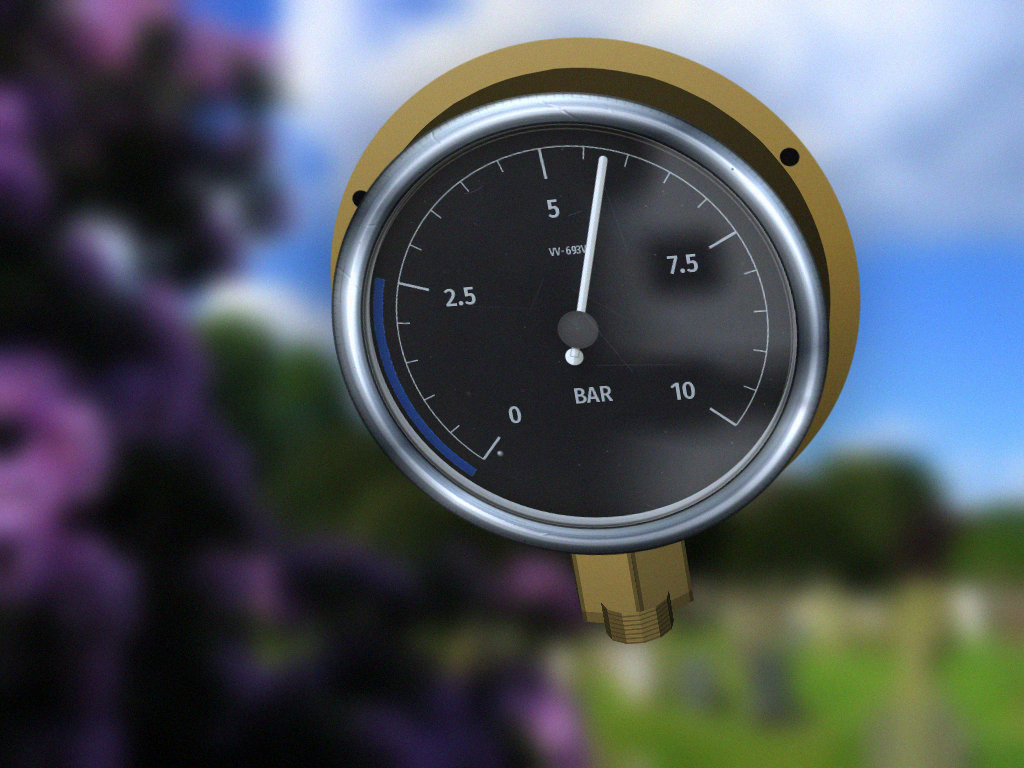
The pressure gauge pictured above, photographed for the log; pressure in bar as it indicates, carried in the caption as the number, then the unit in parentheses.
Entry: 5.75 (bar)
